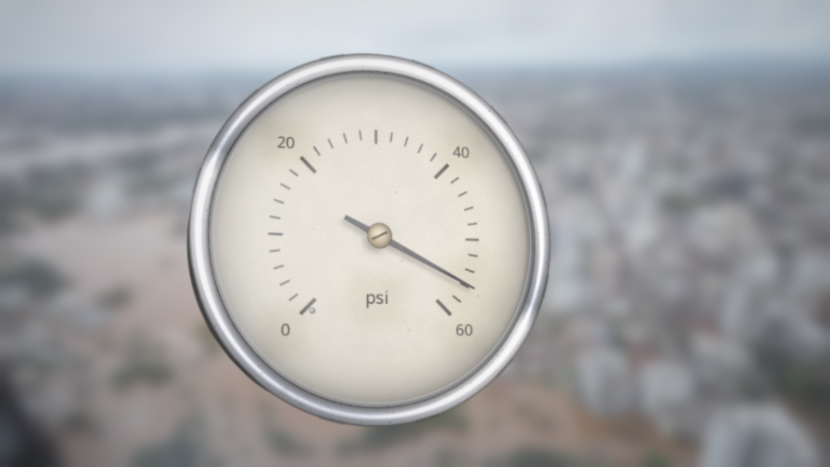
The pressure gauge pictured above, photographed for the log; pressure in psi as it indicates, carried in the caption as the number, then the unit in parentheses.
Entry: 56 (psi)
